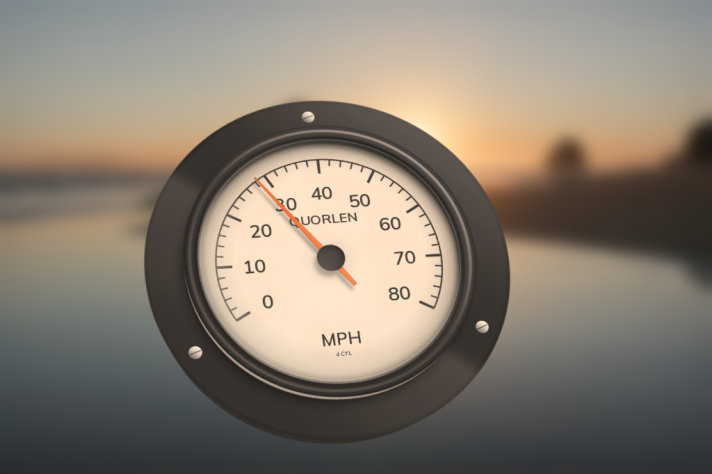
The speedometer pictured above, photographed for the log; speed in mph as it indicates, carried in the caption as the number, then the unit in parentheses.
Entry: 28 (mph)
